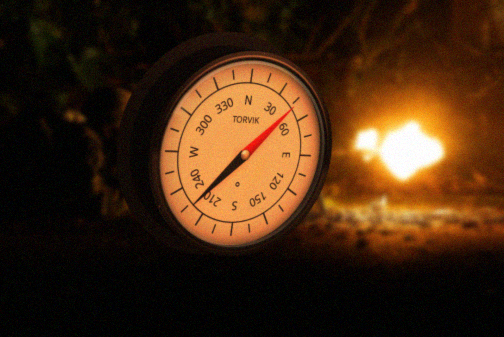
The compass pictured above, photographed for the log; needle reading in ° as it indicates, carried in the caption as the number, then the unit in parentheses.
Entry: 45 (°)
